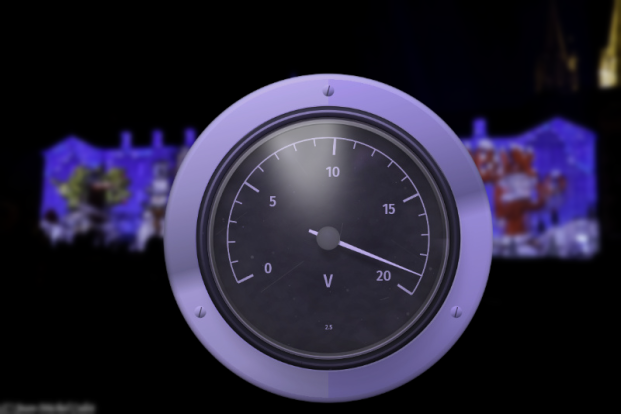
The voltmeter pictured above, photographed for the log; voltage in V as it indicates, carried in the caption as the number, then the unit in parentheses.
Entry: 19 (V)
